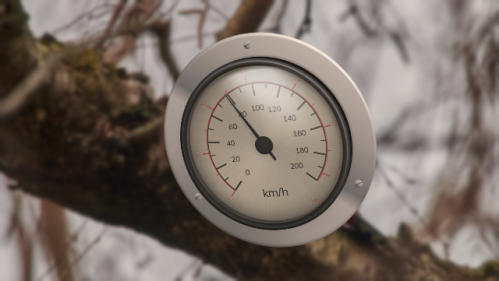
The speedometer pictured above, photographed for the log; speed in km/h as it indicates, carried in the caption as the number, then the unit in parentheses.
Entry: 80 (km/h)
